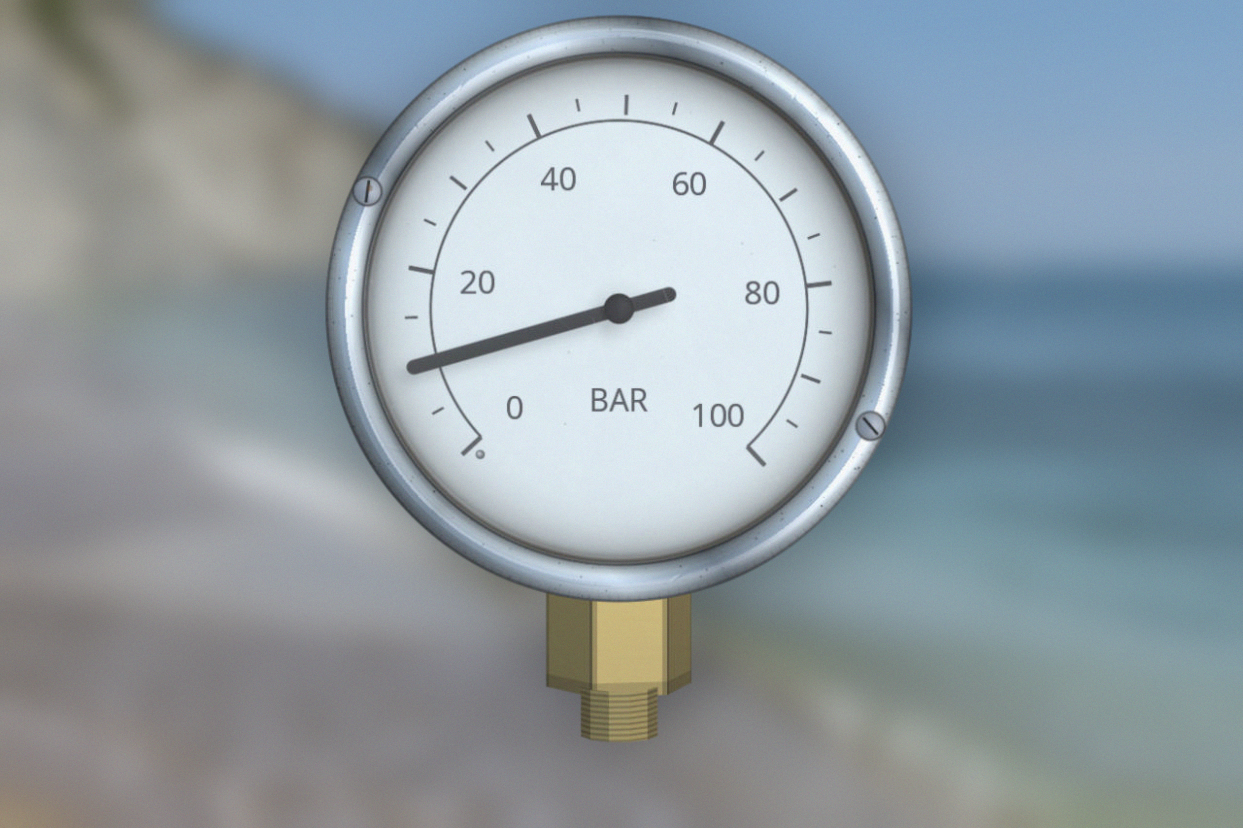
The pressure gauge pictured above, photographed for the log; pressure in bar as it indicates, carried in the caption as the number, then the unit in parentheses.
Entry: 10 (bar)
